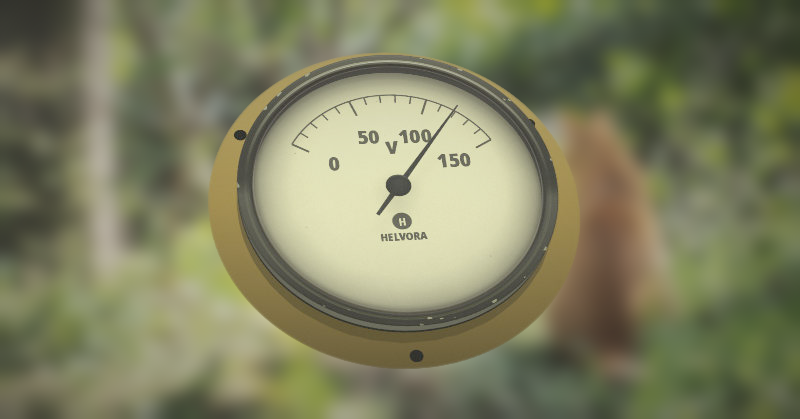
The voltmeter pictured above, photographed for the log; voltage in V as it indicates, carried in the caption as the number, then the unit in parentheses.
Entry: 120 (V)
